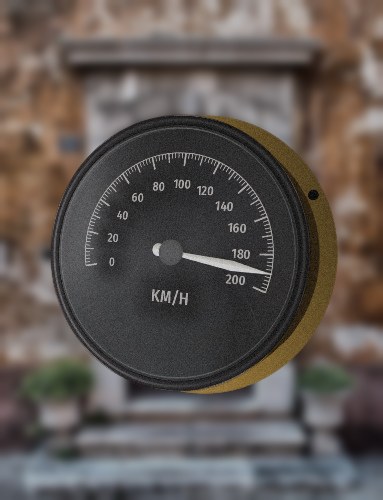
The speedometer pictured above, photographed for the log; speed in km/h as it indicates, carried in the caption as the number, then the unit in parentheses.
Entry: 190 (km/h)
